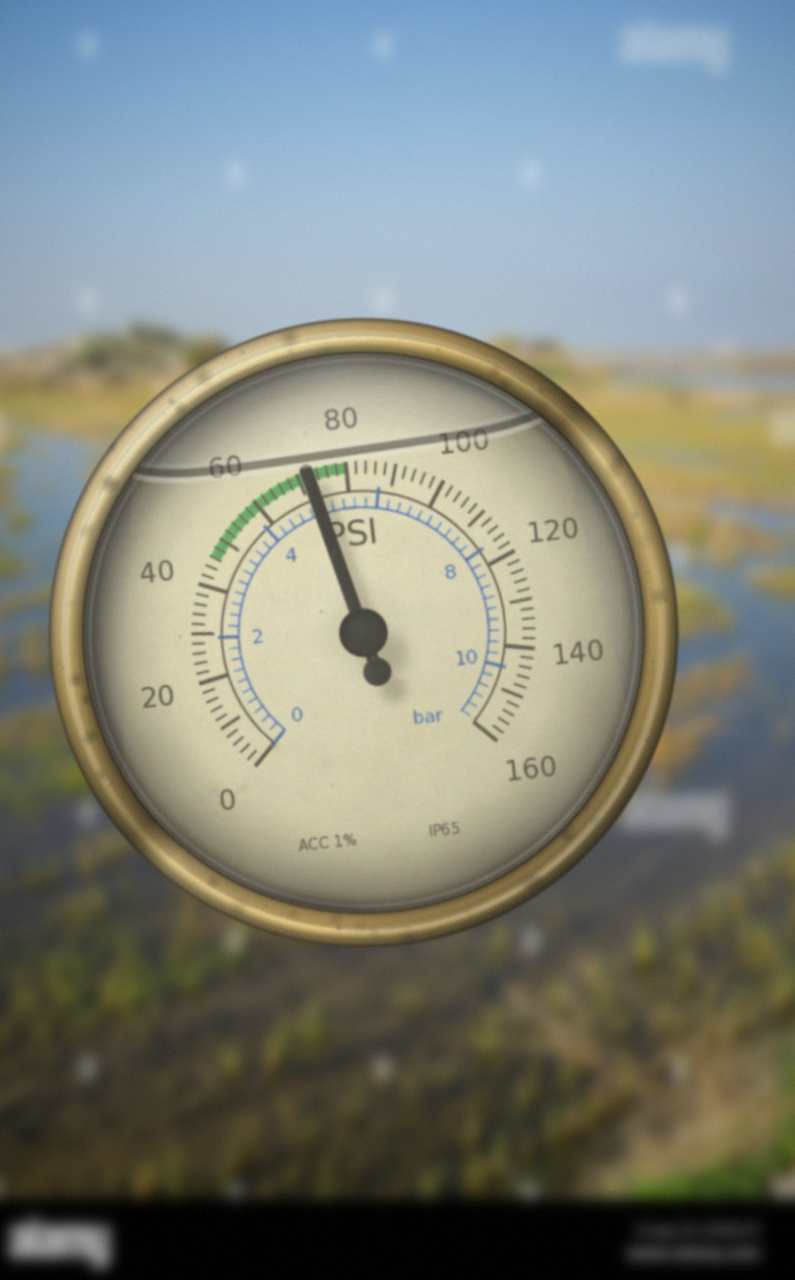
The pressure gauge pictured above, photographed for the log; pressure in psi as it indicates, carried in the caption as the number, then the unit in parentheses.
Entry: 72 (psi)
